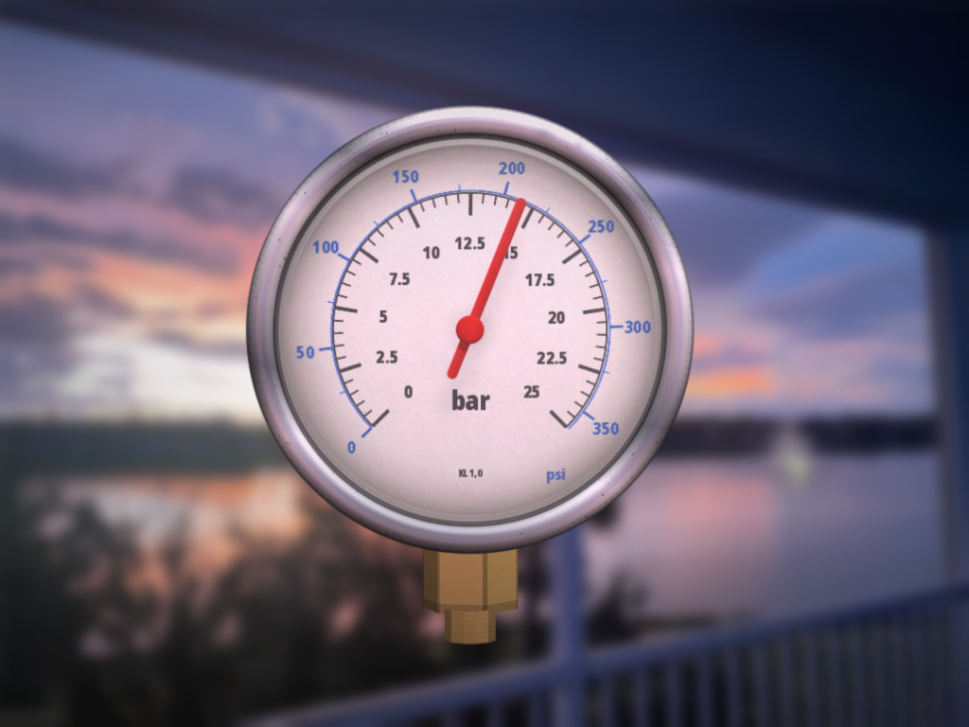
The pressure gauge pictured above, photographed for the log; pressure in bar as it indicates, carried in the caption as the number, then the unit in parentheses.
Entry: 14.5 (bar)
